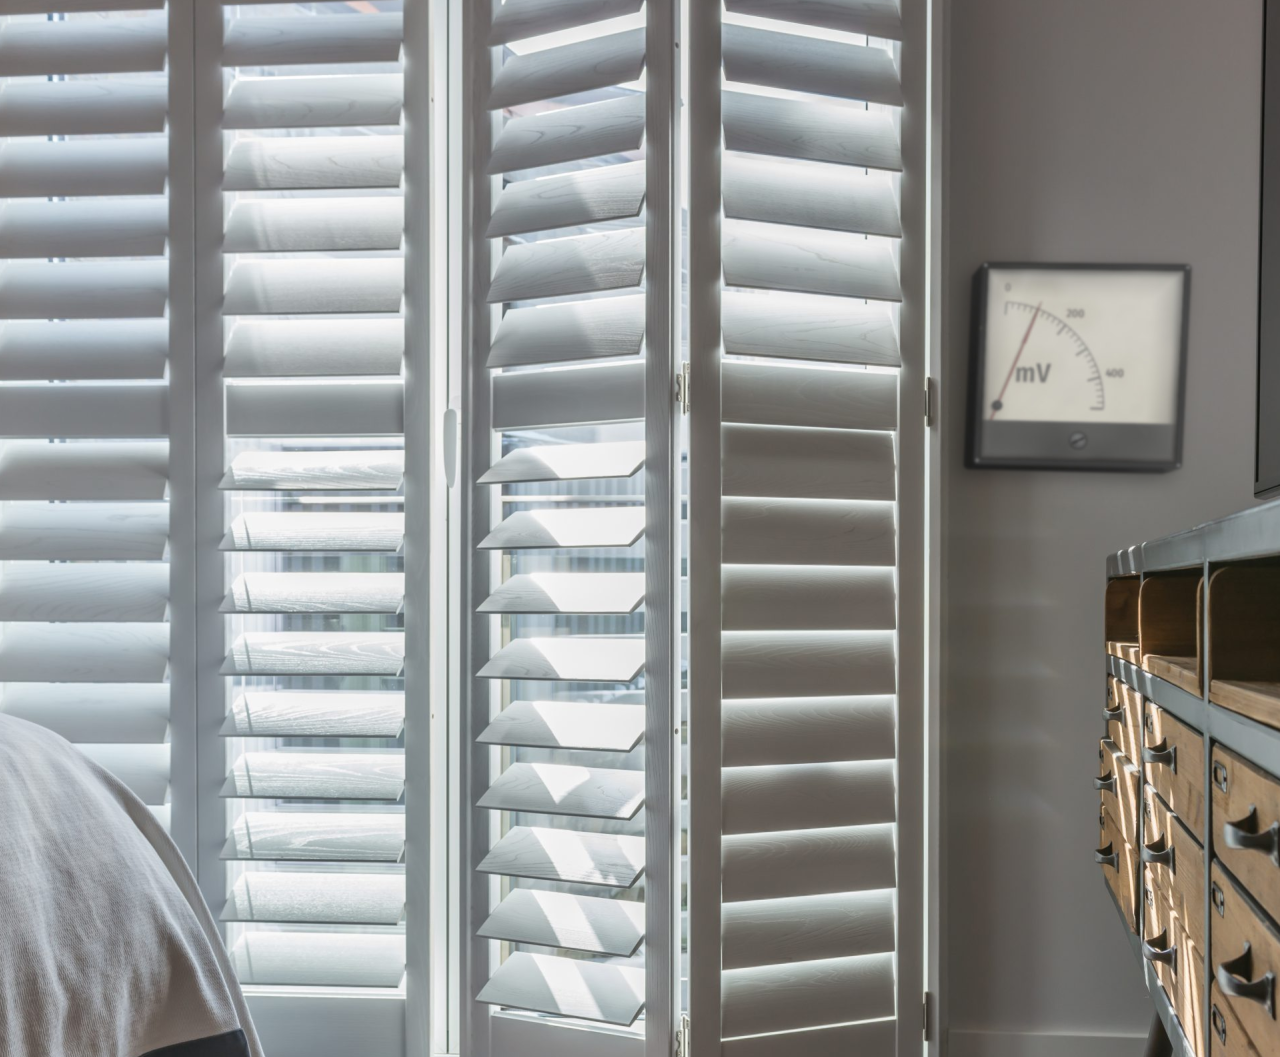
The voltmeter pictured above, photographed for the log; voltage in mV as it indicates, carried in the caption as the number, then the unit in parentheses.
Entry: 100 (mV)
